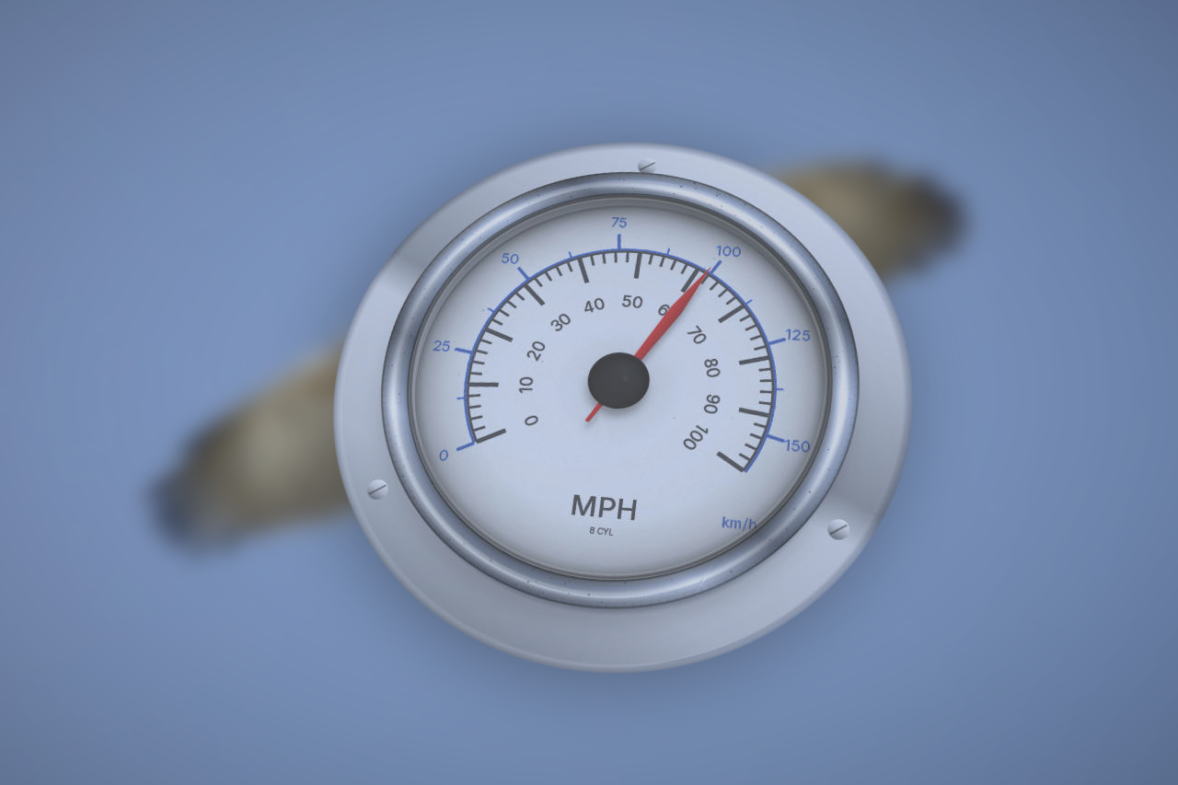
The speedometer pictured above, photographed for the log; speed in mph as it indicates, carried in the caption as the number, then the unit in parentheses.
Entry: 62 (mph)
